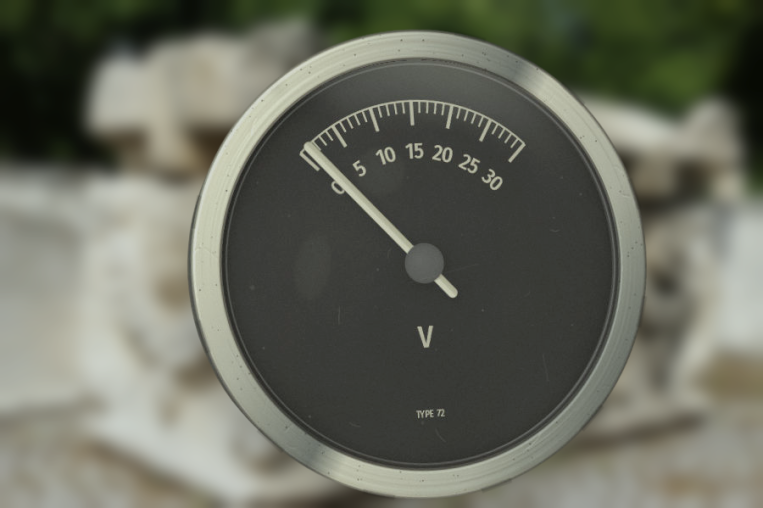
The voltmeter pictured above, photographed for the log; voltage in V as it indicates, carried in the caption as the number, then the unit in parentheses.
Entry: 1 (V)
